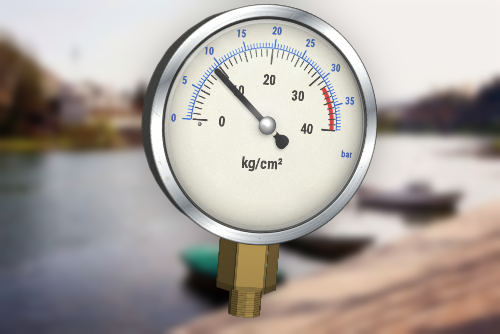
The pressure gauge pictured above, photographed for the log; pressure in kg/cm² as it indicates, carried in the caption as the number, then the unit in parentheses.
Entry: 9 (kg/cm²)
